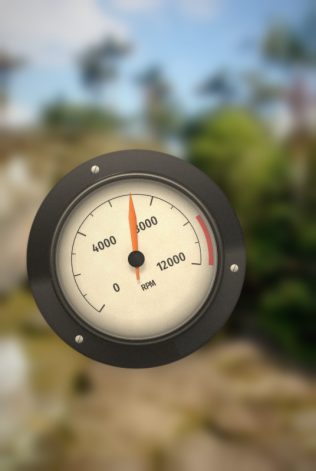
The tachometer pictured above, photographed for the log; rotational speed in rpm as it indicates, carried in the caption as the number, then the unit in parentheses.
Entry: 7000 (rpm)
